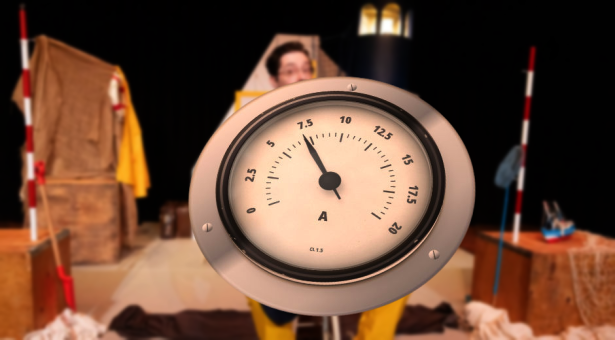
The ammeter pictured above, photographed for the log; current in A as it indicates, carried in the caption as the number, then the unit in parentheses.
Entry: 7 (A)
